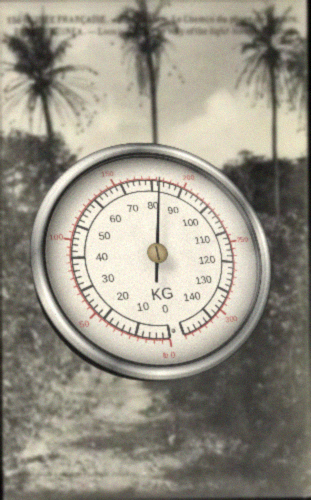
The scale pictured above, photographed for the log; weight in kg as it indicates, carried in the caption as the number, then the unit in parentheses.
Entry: 82 (kg)
